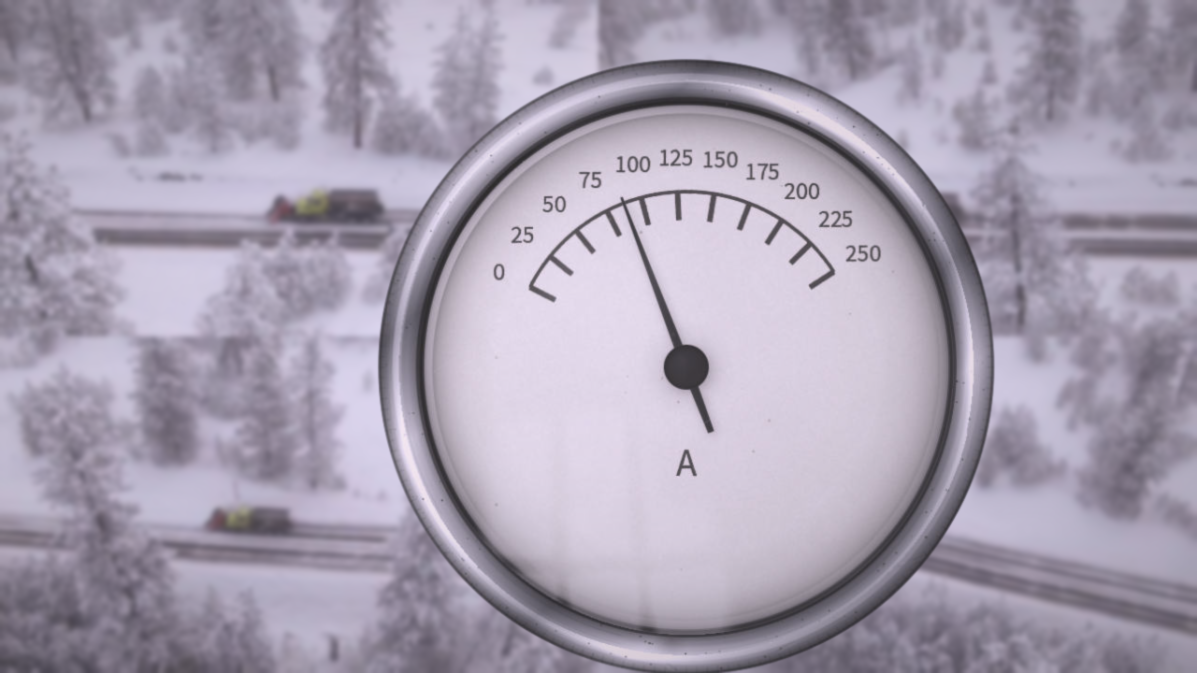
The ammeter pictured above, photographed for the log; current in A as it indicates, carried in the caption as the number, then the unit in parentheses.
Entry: 87.5 (A)
